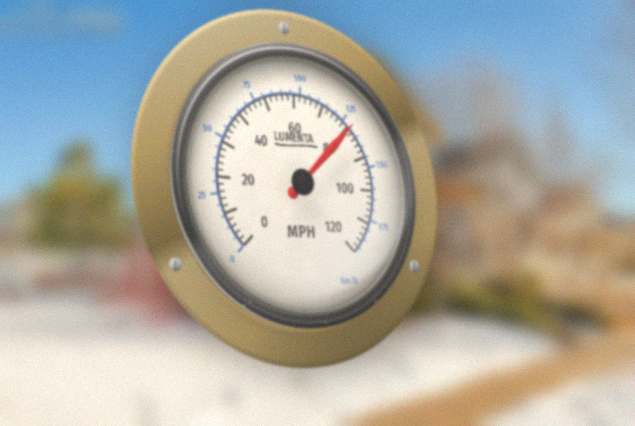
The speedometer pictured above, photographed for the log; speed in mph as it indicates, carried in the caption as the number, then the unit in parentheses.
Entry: 80 (mph)
